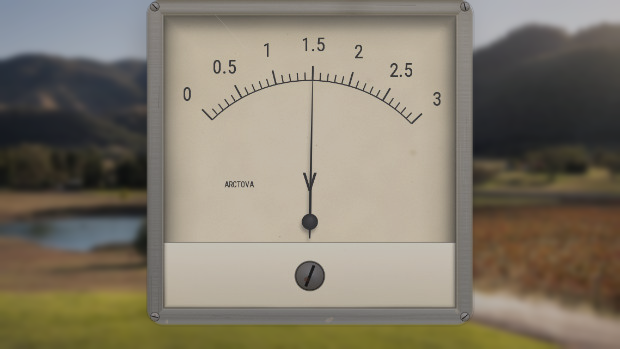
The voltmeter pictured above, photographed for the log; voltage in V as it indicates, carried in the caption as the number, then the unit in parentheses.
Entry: 1.5 (V)
